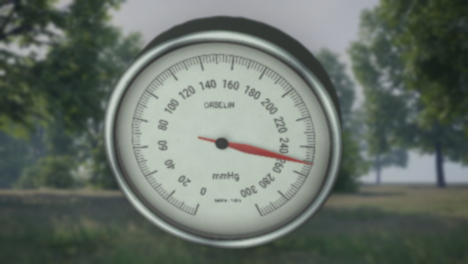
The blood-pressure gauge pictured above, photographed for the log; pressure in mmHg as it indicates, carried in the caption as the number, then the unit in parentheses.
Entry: 250 (mmHg)
